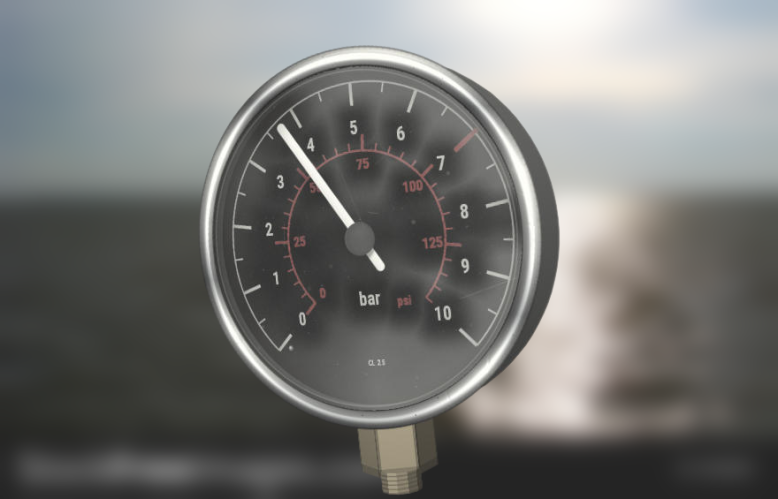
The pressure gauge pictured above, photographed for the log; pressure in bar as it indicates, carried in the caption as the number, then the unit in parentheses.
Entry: 3.75 (bar)
